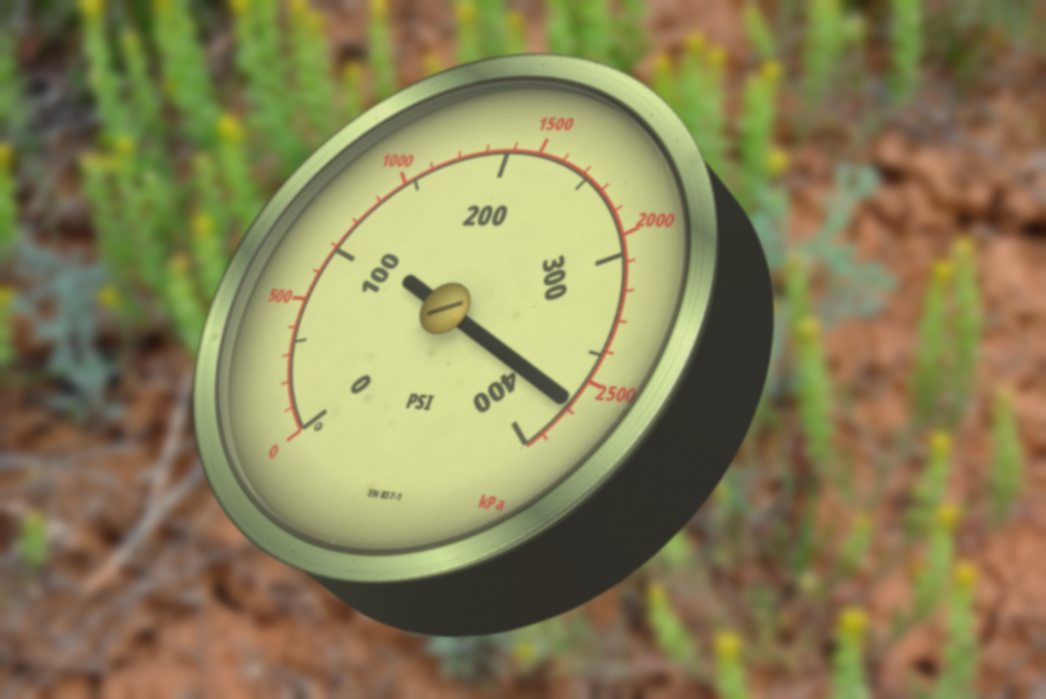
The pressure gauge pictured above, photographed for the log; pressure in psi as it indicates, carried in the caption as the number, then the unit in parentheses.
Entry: 375 (psi)
